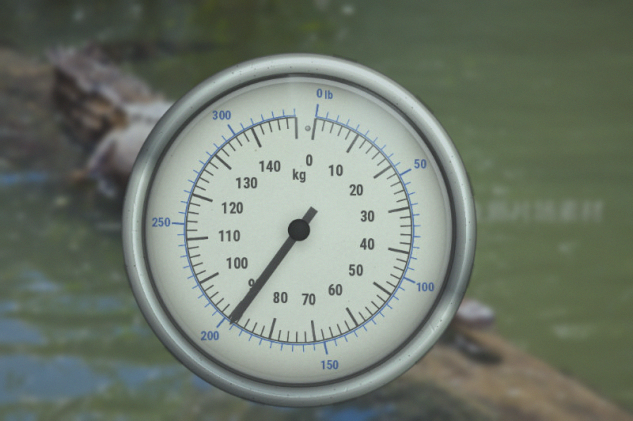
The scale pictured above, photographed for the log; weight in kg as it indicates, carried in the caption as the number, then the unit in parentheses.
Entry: 89 (kg)
